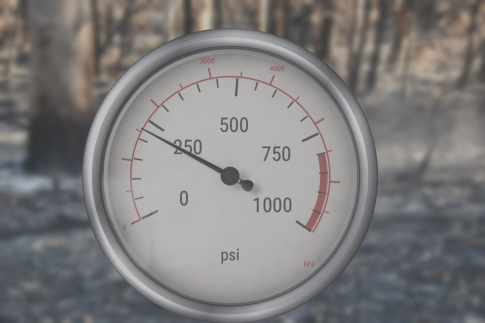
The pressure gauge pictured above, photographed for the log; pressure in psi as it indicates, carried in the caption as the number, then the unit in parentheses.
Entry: 225 (psi)
